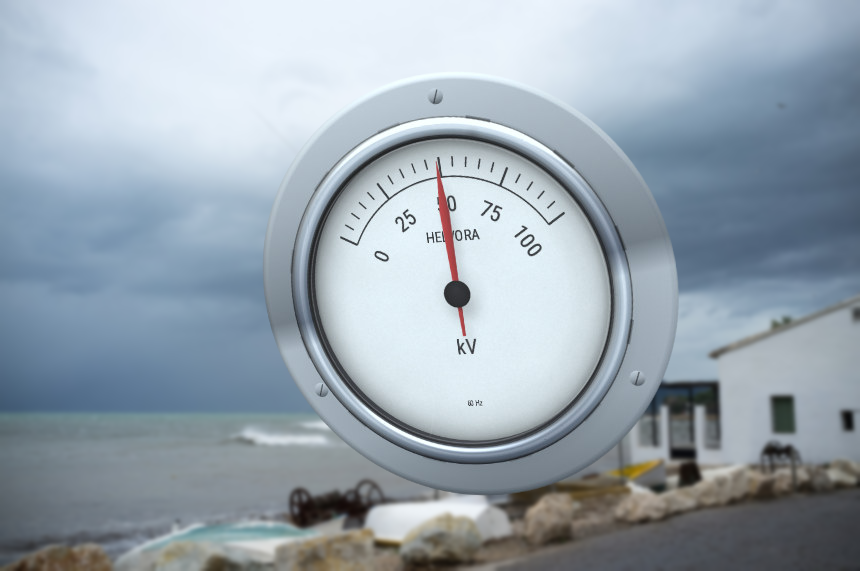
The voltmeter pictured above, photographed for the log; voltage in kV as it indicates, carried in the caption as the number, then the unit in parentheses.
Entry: 50 (kV)
